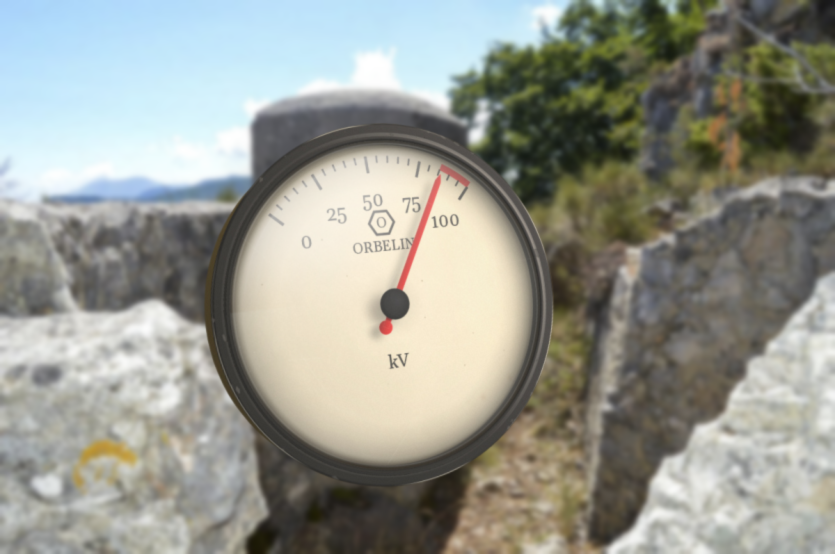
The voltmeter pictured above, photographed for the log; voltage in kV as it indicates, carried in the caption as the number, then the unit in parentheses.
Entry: 85 (kV)
